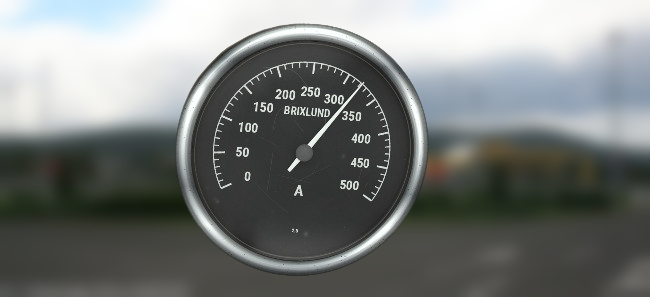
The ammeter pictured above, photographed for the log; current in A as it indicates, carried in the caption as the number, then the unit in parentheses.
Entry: 320 (A)
